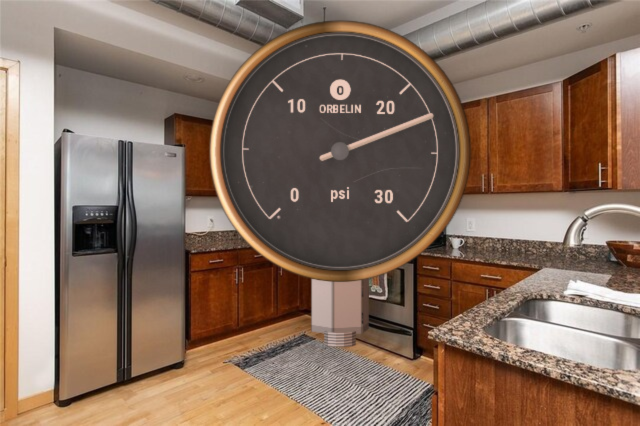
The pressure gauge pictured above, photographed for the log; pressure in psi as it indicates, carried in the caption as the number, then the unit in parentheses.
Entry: 22.5 (psi)
